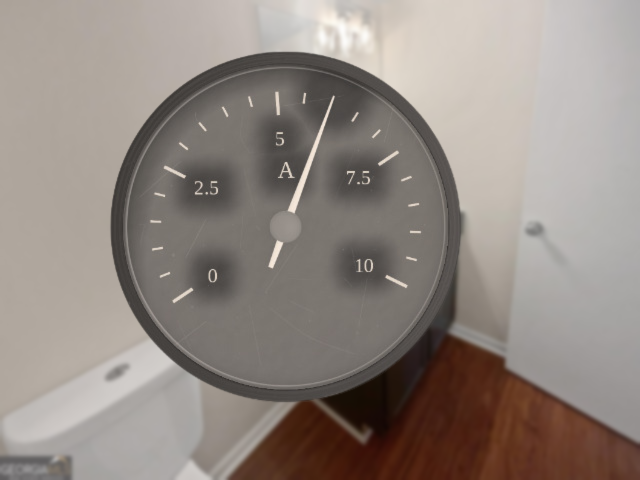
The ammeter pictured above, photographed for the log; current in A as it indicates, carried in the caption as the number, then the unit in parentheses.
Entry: 6 (A)
